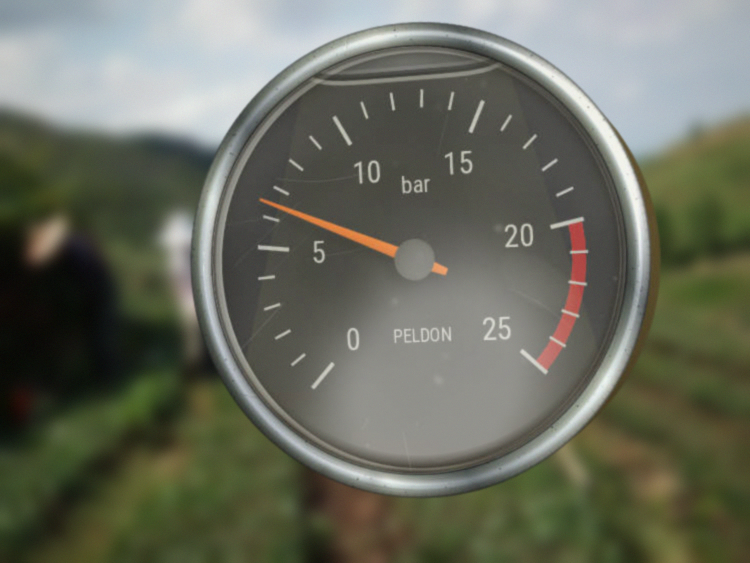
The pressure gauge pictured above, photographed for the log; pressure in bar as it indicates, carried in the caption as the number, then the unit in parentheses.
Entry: 6.5 (bar)
